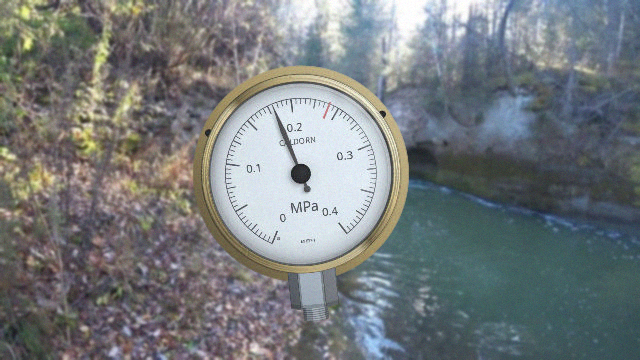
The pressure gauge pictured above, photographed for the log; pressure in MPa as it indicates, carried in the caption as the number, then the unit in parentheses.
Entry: 0.18 (MPa)
